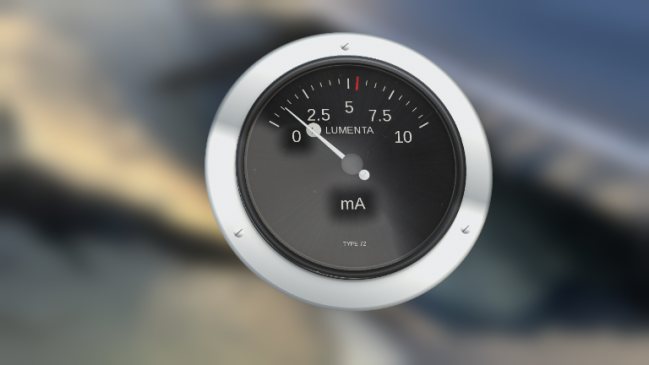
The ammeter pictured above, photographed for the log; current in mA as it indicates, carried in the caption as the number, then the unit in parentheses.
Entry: 1 (mA)
